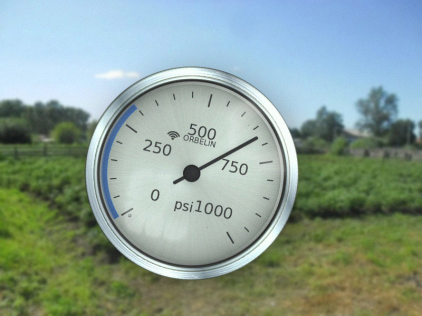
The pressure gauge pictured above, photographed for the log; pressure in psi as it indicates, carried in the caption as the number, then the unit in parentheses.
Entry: 675 (psi)
